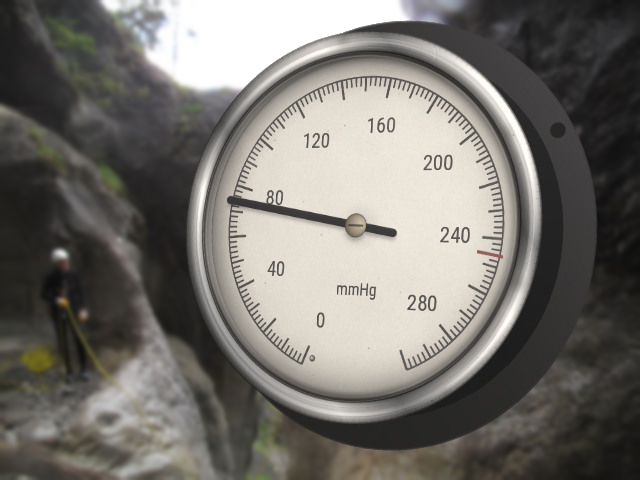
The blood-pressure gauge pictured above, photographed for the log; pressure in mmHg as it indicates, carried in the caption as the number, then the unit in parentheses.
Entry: 74 (mmHg)
